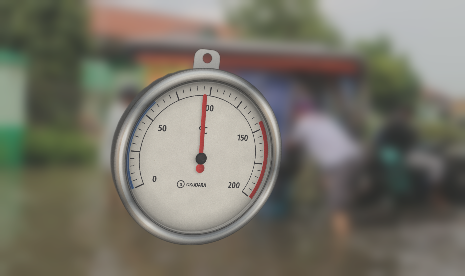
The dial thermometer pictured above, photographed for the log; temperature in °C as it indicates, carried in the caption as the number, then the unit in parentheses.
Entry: 95 (°C)
